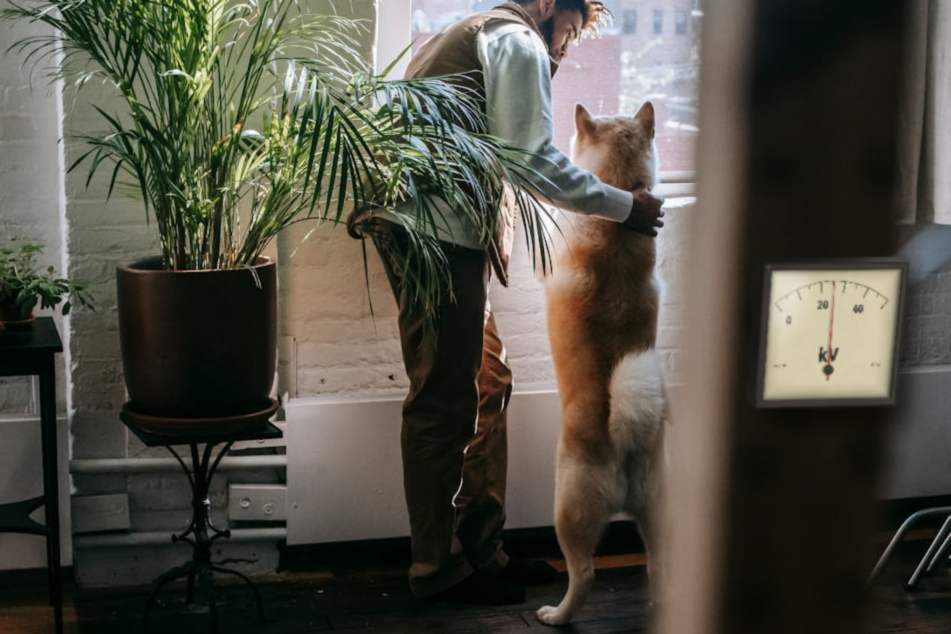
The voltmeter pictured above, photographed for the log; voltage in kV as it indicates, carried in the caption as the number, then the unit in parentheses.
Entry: 25 (kV)
